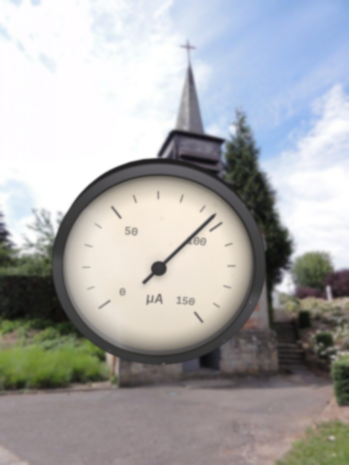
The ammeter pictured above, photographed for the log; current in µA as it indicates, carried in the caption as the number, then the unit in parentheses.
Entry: 95 (µA)
